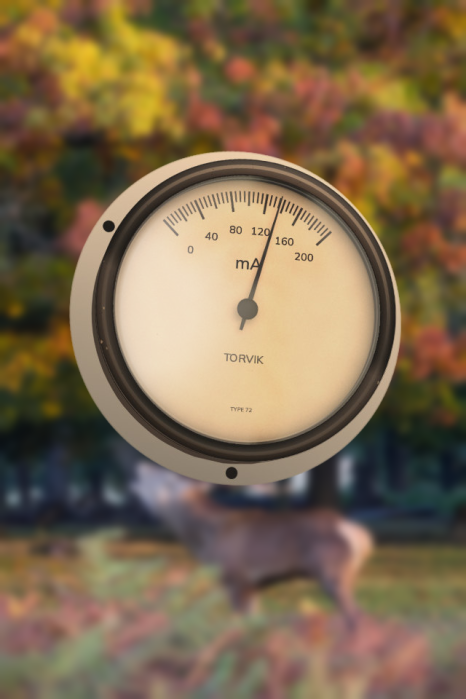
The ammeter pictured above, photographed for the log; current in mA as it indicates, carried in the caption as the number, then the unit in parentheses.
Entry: 135 (mA)
